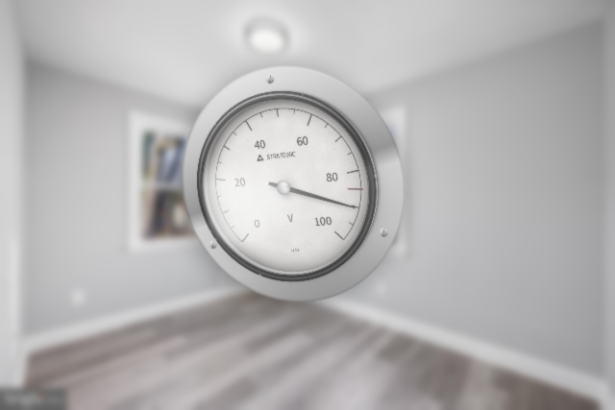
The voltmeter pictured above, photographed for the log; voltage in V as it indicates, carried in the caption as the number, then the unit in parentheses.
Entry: 90 (V)
